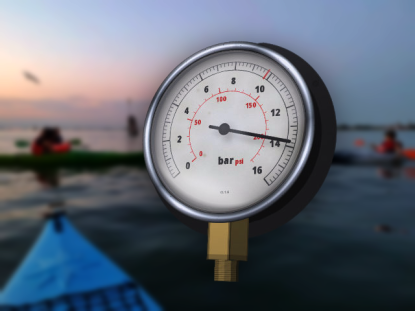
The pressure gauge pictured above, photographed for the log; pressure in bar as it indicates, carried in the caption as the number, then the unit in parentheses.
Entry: 13.8 (bar)
